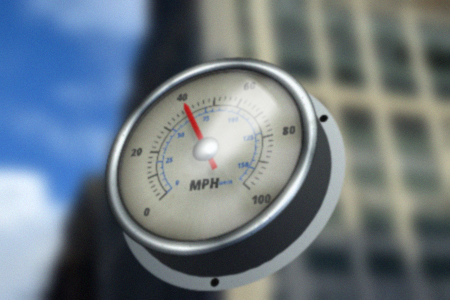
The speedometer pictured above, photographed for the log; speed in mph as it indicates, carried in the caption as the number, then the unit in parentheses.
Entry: 40 (mph)
